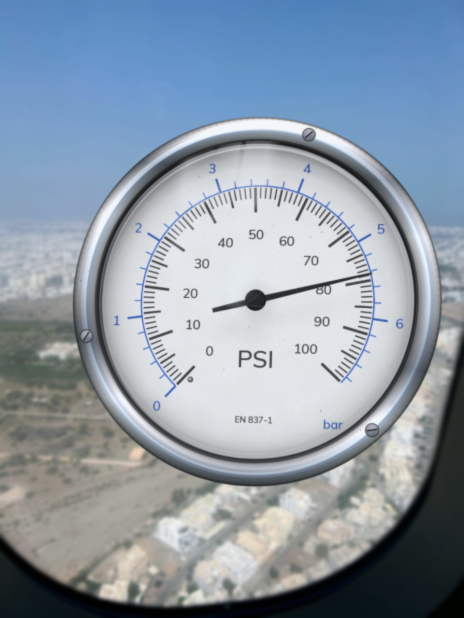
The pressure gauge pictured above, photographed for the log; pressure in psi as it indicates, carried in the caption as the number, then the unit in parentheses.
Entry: 79 (psi)
